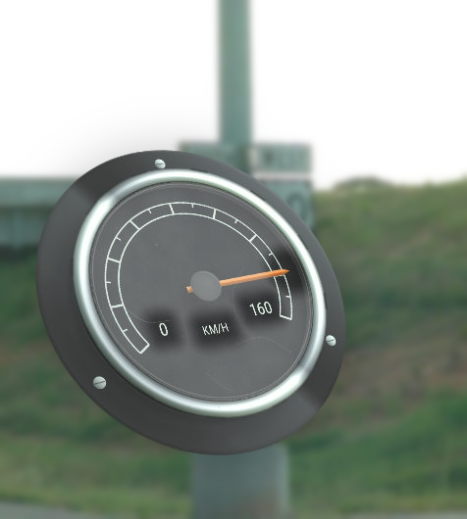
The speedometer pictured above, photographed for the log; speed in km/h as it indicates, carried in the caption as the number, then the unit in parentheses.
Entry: 140 (km/h)
